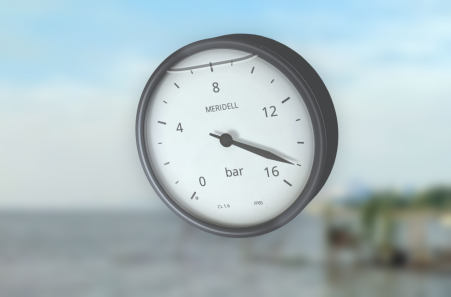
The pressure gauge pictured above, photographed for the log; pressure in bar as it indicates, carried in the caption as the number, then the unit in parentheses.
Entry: 15 (bar)
